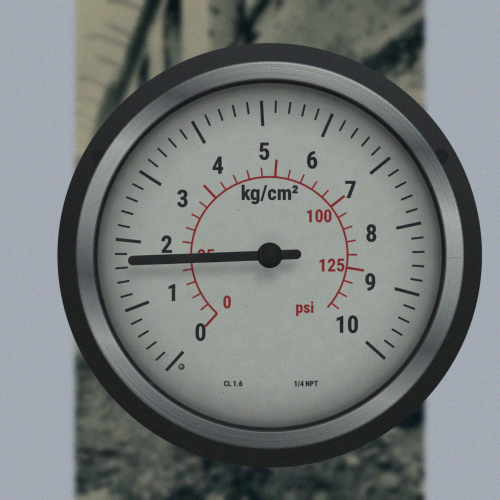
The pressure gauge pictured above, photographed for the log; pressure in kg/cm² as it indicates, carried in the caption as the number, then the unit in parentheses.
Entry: 1.7 (kg/cm²)
